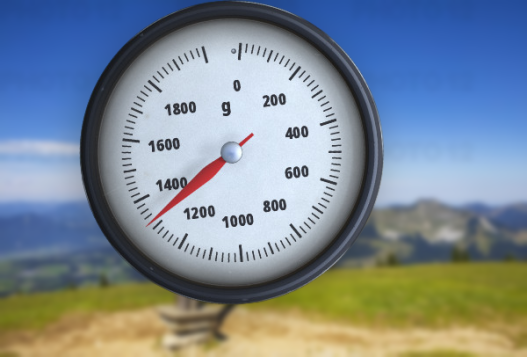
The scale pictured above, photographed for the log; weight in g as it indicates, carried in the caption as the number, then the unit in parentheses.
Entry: 1320 (g)
